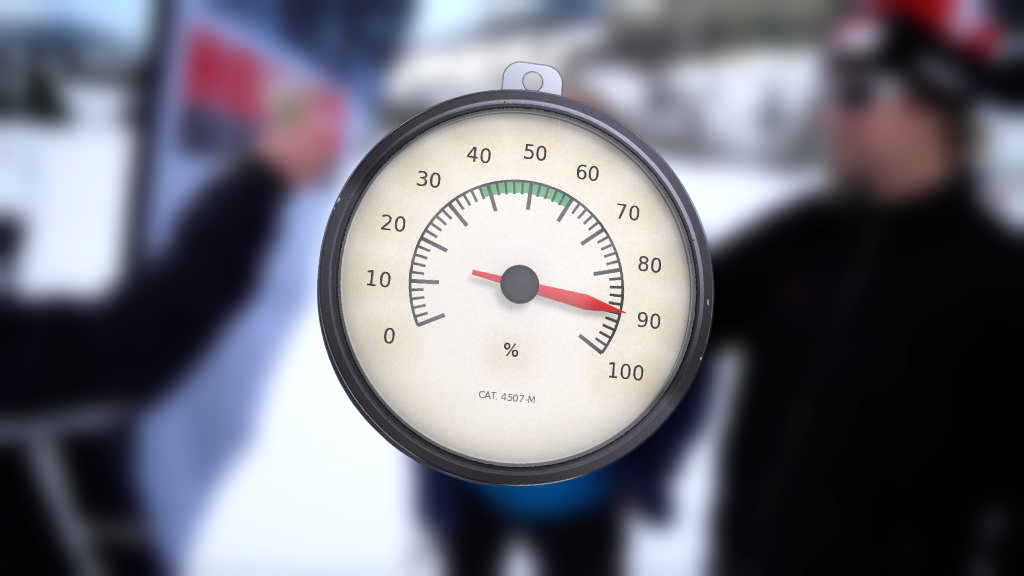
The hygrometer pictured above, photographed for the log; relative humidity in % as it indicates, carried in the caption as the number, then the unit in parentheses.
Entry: 90 (%)
